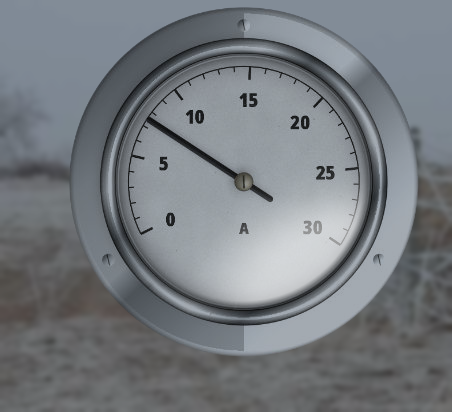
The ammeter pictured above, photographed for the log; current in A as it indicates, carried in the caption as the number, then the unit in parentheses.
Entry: 7.5 (A)
